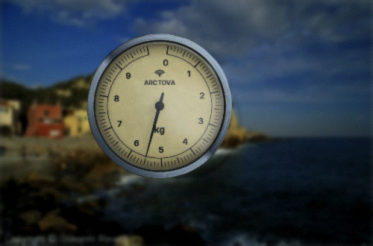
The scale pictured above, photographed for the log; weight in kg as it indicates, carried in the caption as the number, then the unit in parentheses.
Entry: 5.5 (kg)
